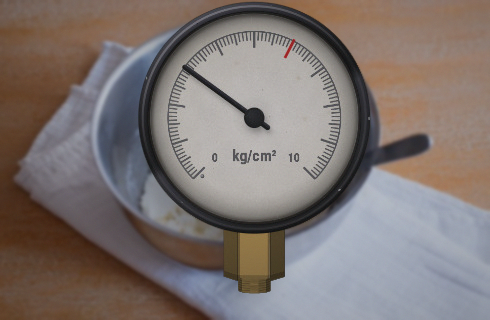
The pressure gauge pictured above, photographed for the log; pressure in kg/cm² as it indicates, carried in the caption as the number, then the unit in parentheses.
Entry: 3 (kg/cm²)
